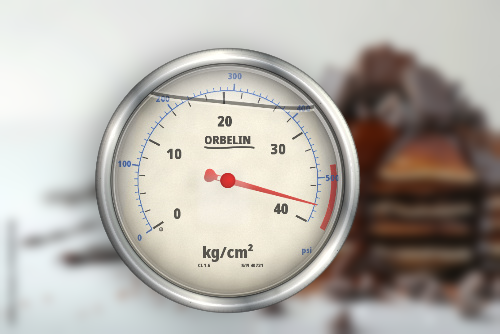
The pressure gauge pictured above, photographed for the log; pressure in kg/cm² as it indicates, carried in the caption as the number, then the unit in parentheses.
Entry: 38 (kg/cm²)
